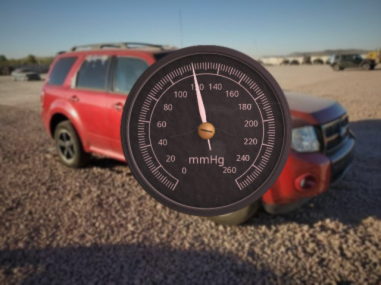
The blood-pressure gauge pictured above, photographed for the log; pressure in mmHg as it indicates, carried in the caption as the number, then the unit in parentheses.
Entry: 120 (mmHg)
